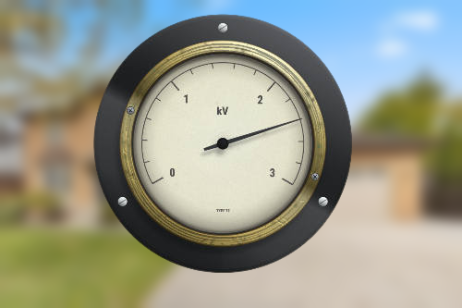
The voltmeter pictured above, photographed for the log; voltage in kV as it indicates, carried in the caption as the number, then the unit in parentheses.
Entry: 2.4 (kV)
